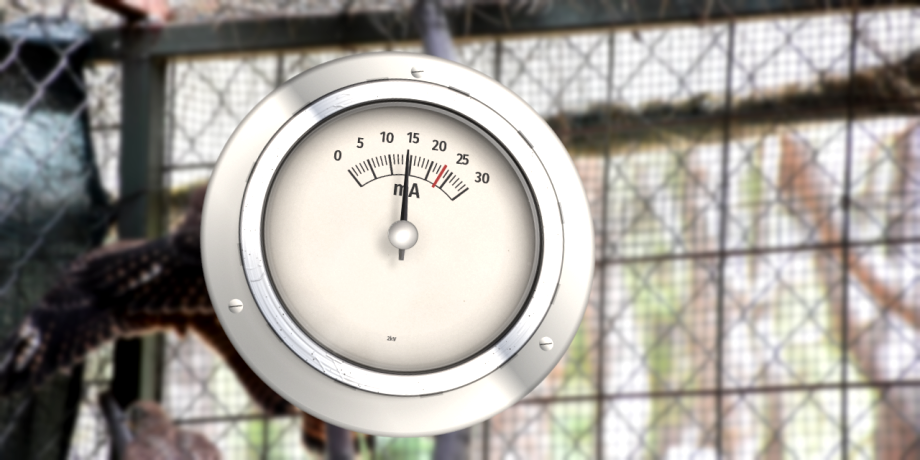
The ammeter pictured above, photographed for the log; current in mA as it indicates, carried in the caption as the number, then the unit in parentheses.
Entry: 14 (mA)
